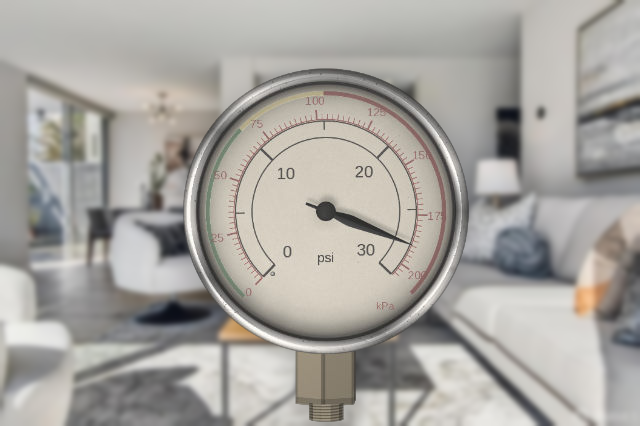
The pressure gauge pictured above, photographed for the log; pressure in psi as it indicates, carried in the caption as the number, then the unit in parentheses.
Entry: 27.5 (psi)
